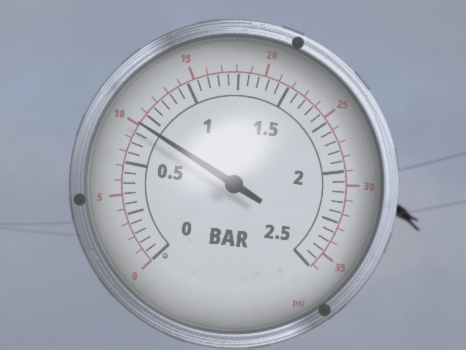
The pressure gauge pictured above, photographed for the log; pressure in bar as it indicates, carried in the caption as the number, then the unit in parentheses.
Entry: 0.7 (bar)
